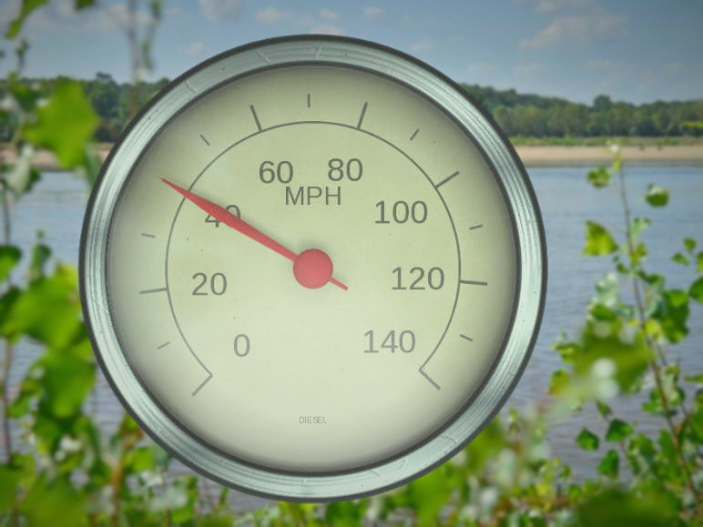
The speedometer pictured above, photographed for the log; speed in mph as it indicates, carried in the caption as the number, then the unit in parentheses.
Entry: 40 (mph)
